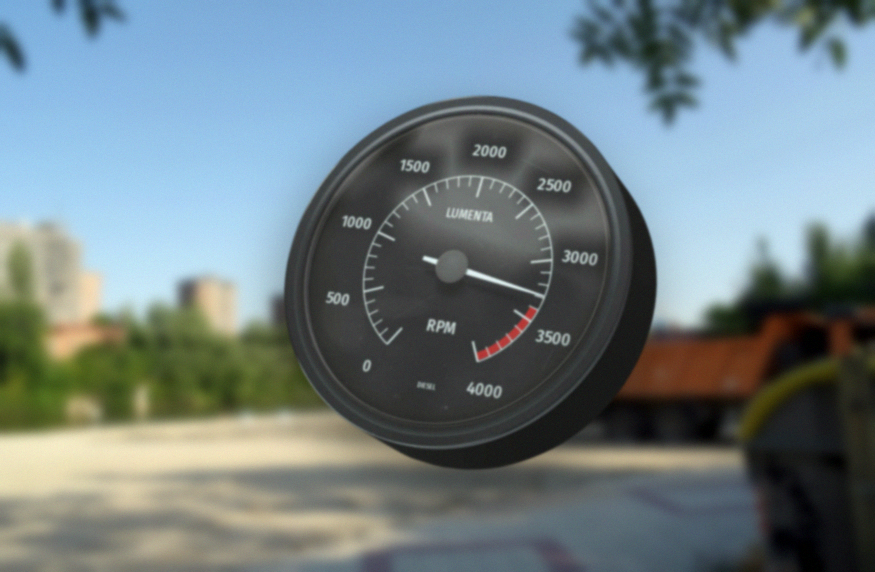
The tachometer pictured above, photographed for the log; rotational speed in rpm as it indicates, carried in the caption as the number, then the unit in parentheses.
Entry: 3300 (rpm)
